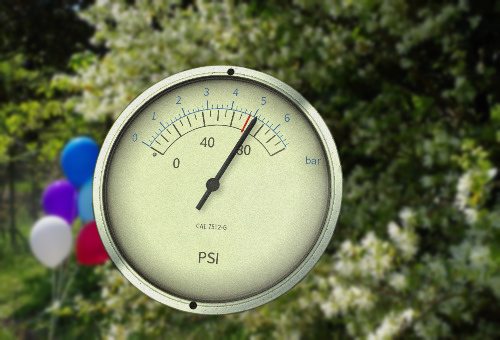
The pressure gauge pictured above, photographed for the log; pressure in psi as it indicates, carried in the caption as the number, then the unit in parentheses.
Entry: 75 (psi)
